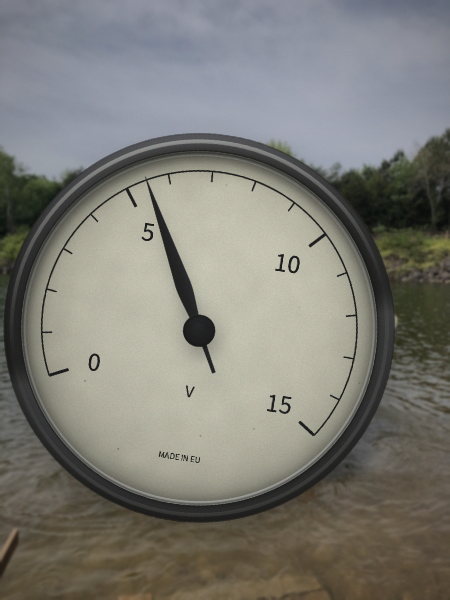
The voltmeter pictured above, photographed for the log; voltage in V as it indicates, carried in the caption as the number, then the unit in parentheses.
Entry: 5.5 (V)
